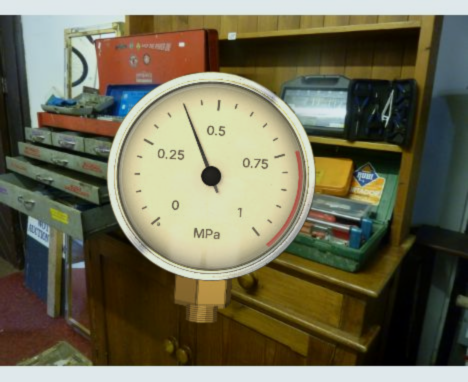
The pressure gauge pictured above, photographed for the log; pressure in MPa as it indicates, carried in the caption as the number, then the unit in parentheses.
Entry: 0.4 (MPa)
